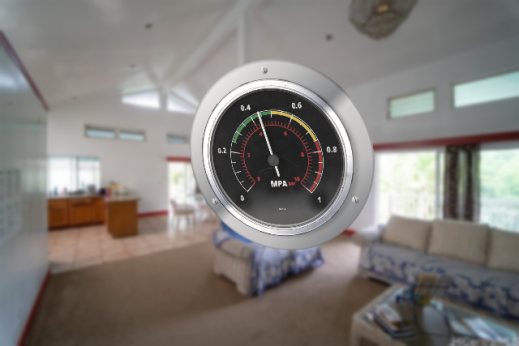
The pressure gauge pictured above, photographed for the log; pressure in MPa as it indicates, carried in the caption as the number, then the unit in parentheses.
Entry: 0.45 (MPa)
